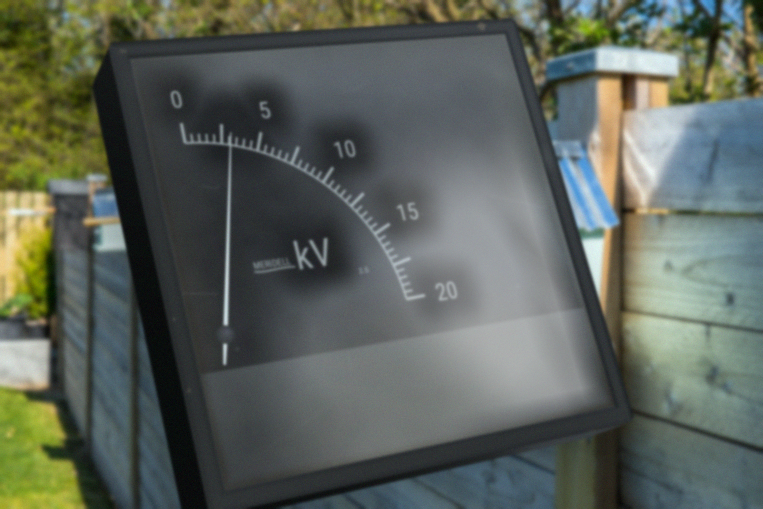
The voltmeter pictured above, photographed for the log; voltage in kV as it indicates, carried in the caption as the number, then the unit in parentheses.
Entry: 3 (kV)
